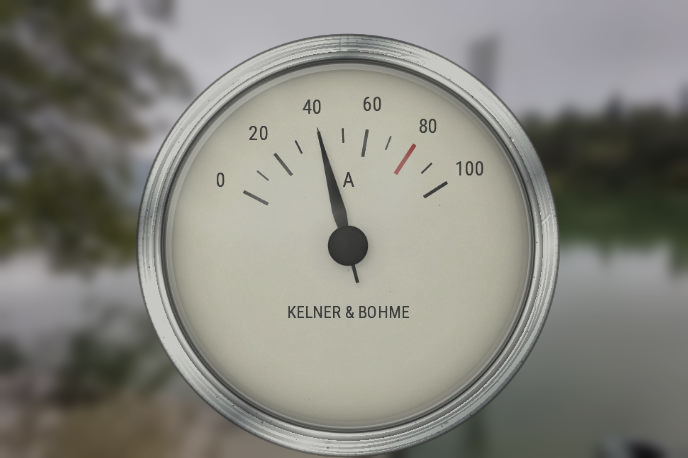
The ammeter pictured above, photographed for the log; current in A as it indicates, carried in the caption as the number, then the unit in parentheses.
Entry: 40 (A)
